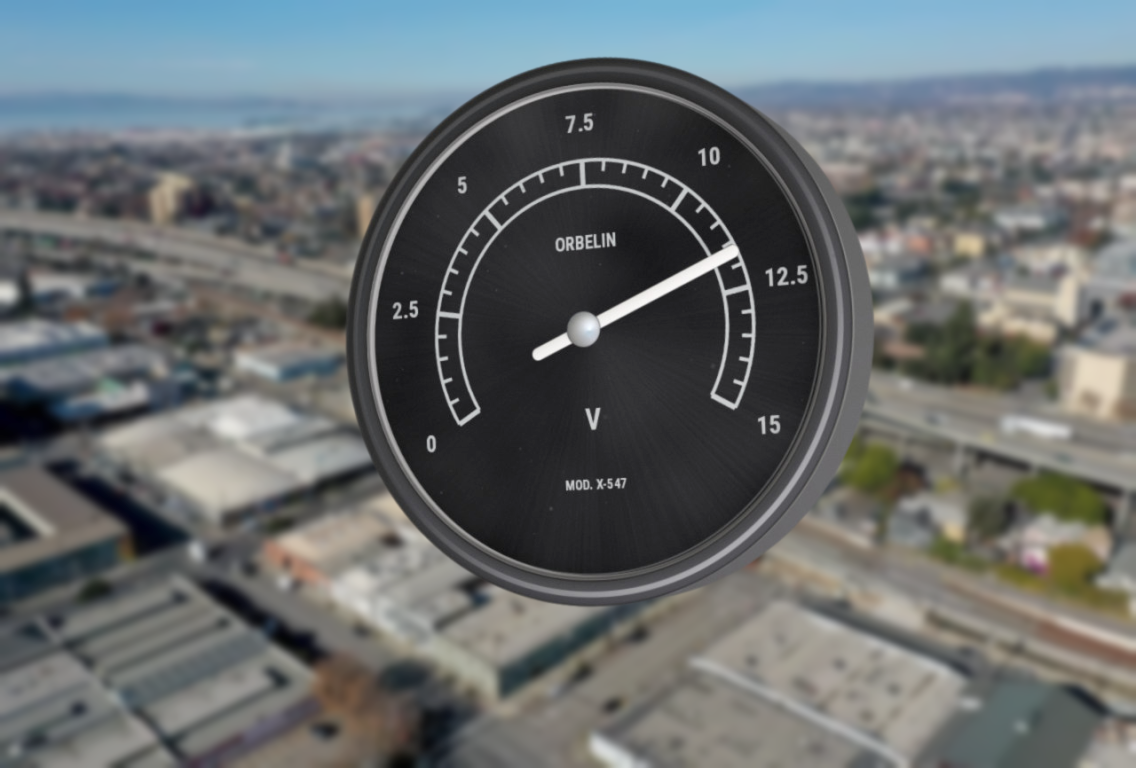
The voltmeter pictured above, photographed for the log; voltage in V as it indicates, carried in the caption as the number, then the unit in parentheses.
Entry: 11.75 (V)
